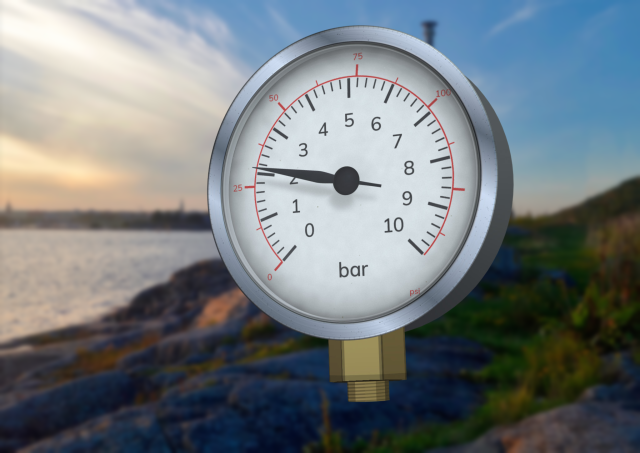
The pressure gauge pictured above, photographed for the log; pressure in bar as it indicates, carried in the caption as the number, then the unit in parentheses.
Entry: 2.1 (bar)
